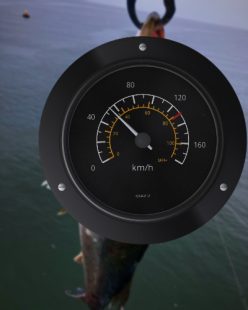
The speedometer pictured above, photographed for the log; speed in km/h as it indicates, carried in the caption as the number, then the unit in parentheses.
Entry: 55 (km/h)
